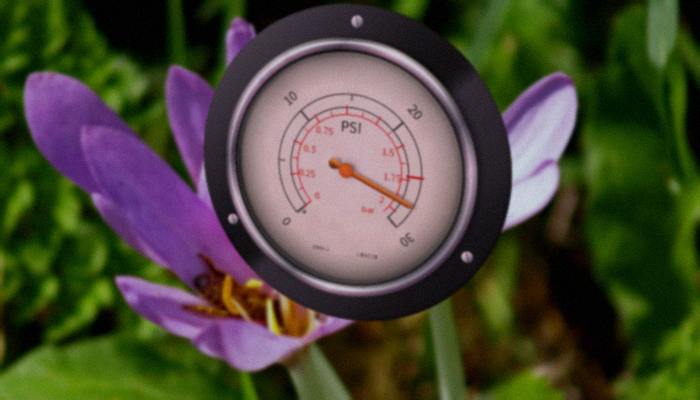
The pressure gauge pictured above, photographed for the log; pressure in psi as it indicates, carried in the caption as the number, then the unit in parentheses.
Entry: 27.5 (psi)
